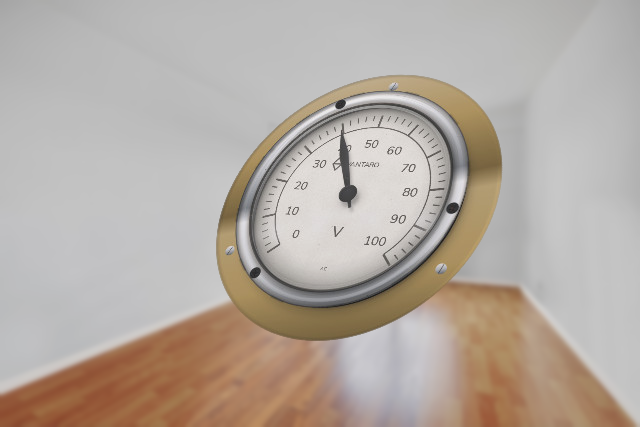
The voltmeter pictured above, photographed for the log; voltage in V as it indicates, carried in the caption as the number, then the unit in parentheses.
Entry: 40 (V)
